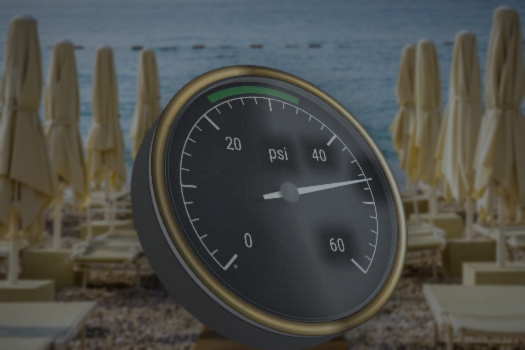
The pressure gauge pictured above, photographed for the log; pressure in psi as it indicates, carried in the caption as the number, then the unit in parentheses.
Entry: 47 (psi)
